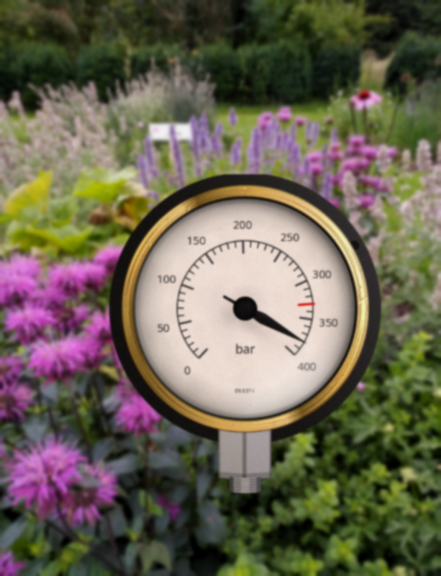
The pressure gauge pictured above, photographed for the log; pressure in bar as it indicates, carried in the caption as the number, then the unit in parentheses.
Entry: 380 (bar)
